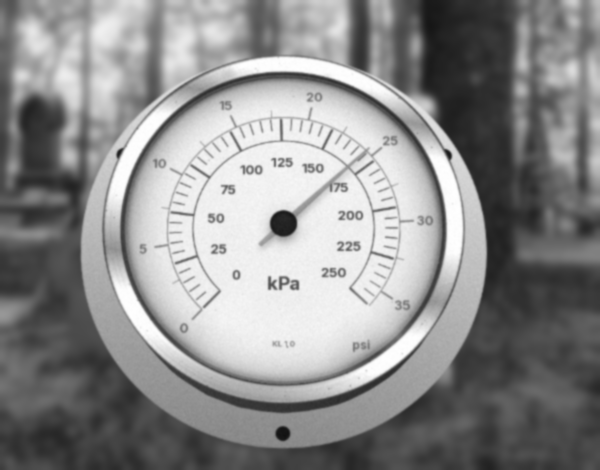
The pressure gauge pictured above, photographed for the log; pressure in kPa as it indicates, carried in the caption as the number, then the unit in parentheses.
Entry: 170 (kPa)
